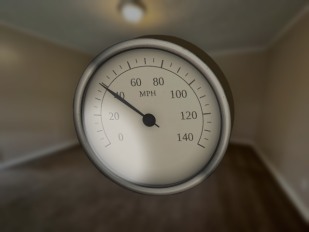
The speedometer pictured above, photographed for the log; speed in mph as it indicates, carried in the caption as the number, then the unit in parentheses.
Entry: 40 (mph)
